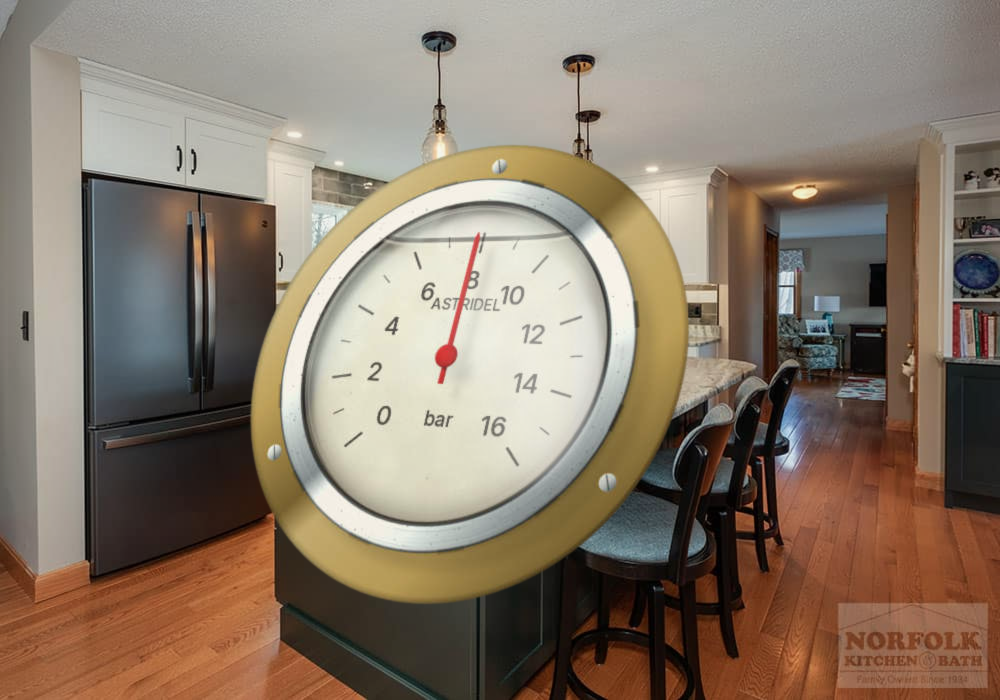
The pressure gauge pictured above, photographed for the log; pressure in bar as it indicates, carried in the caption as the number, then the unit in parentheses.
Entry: 8 (bar)
